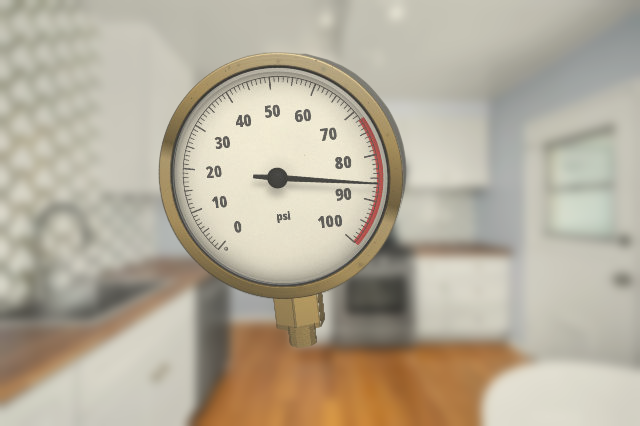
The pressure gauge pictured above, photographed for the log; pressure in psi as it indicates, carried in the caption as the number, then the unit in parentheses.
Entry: 86 (psi)
